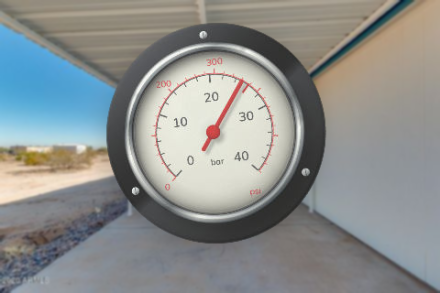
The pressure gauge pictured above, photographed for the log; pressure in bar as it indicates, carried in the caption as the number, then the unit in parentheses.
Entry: 25 (bar)
